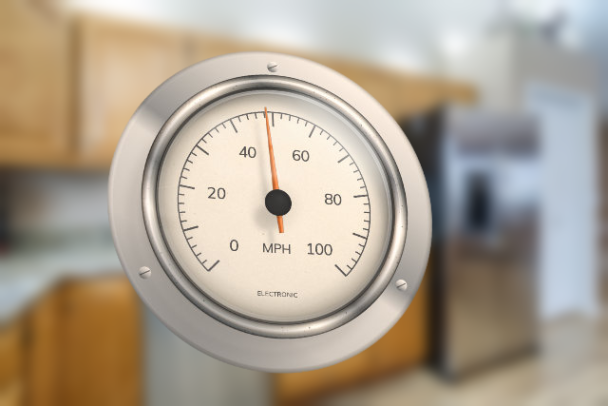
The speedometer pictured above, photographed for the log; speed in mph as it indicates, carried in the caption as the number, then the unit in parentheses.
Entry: 48 (mph)
